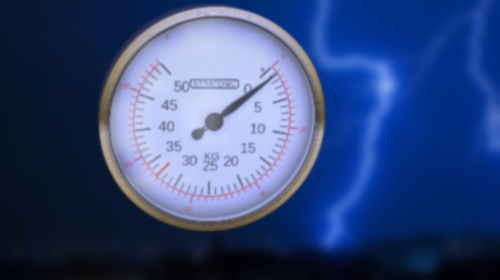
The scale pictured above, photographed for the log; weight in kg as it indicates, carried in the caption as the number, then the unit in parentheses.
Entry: 1 (kg)
